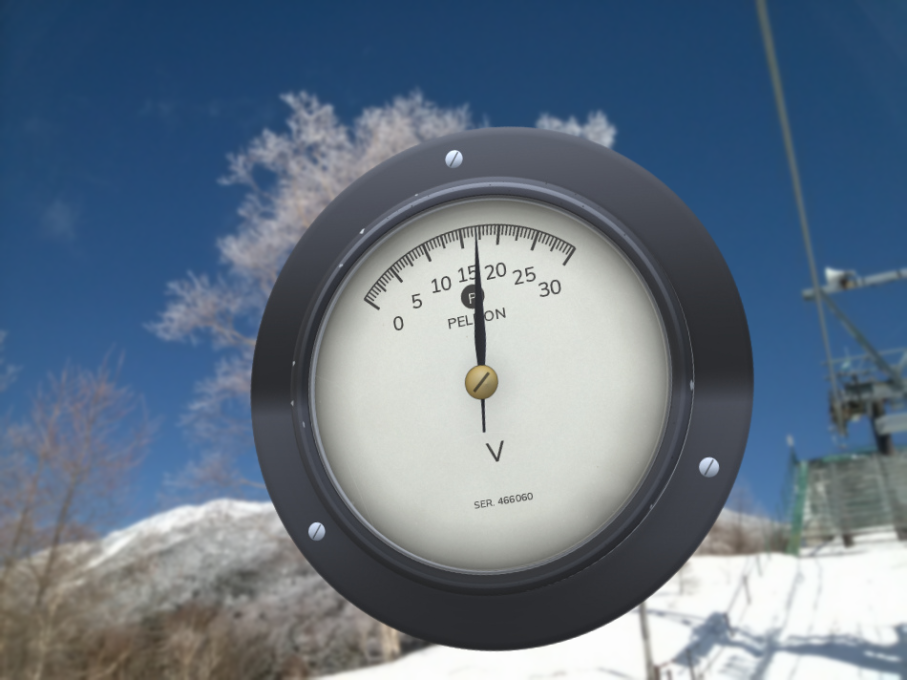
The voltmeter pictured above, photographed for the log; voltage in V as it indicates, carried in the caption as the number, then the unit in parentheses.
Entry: 17.5 (V)
